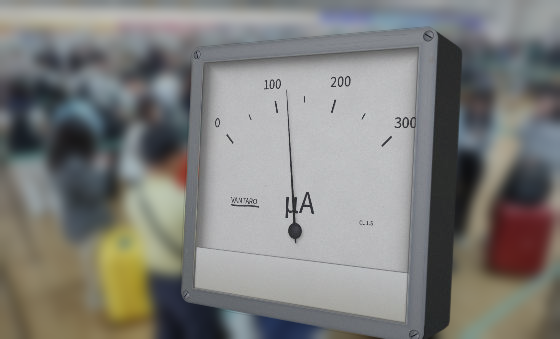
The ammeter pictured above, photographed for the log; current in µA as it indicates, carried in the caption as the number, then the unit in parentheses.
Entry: 125 (µA)
